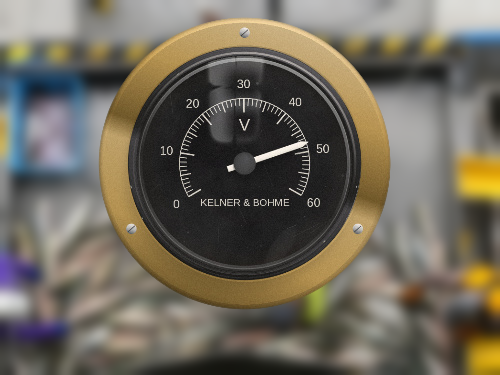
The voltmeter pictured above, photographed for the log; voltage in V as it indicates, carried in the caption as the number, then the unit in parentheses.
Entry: 48 (V)
